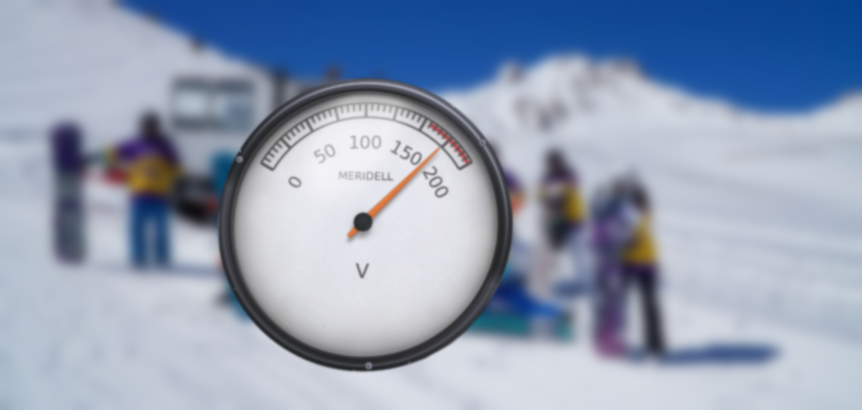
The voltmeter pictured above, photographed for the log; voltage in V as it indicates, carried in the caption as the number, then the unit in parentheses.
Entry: 175 (V)
